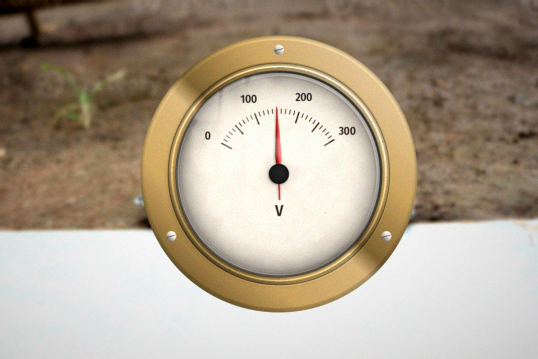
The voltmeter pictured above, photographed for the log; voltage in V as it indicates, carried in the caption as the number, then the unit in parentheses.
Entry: 150 (V)
